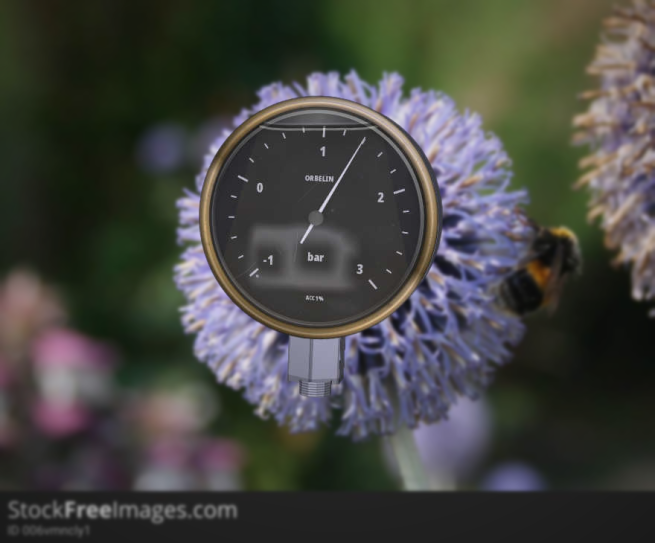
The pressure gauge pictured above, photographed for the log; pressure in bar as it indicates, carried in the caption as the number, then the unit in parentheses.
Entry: 1.4 (bar)
